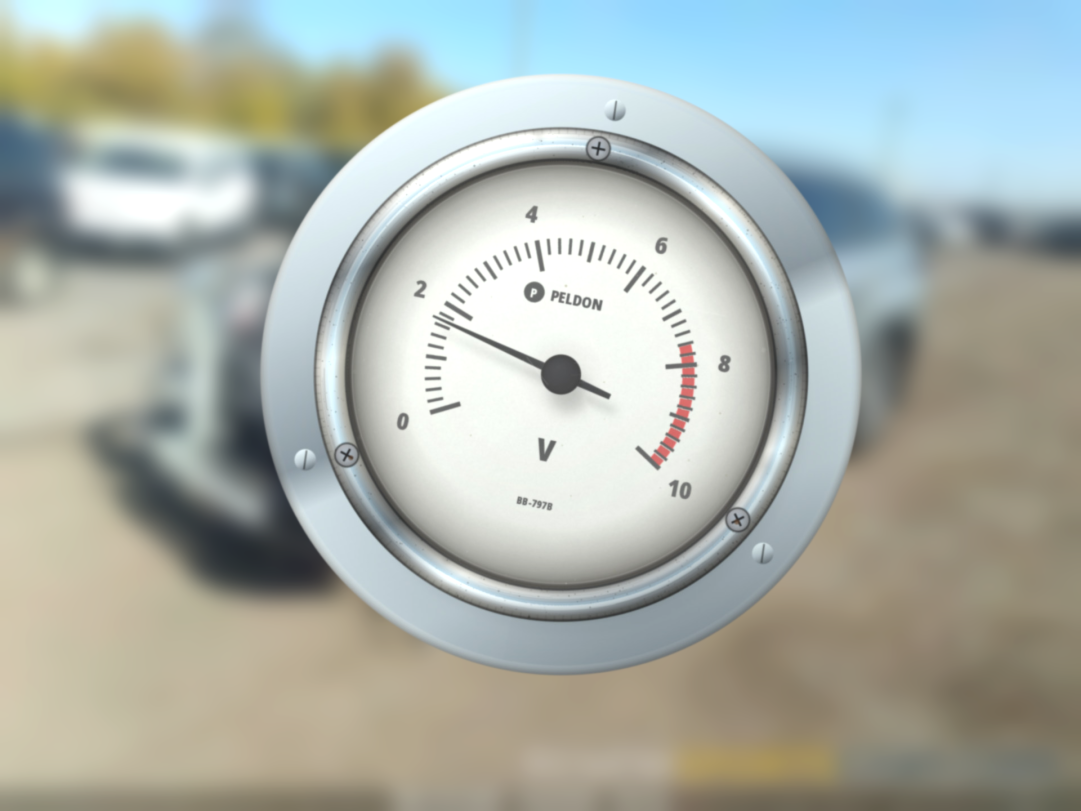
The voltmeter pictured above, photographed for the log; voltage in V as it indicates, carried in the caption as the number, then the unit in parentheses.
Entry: 1.7 (V)
